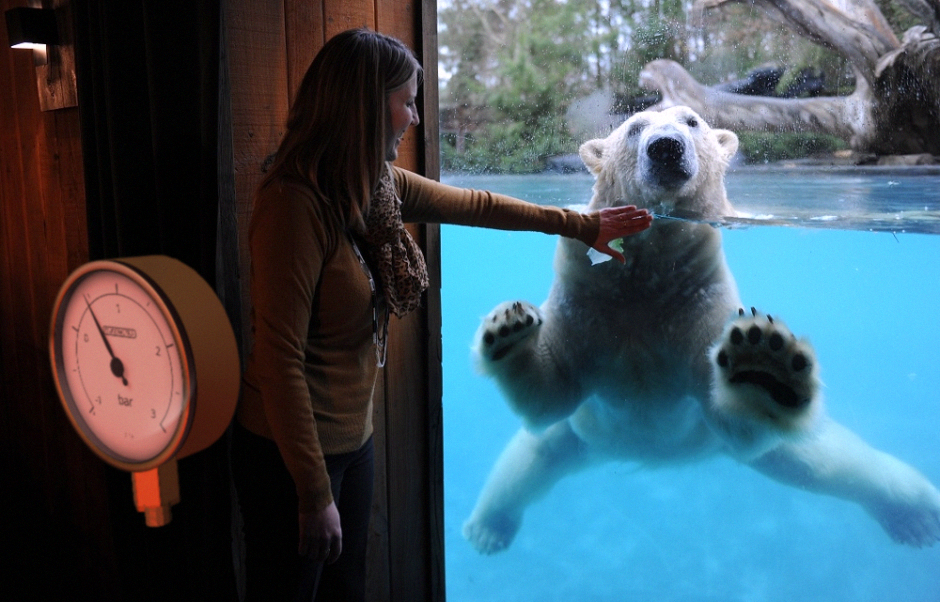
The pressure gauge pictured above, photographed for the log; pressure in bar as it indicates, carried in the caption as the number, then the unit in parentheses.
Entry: 0.5 (bar)
